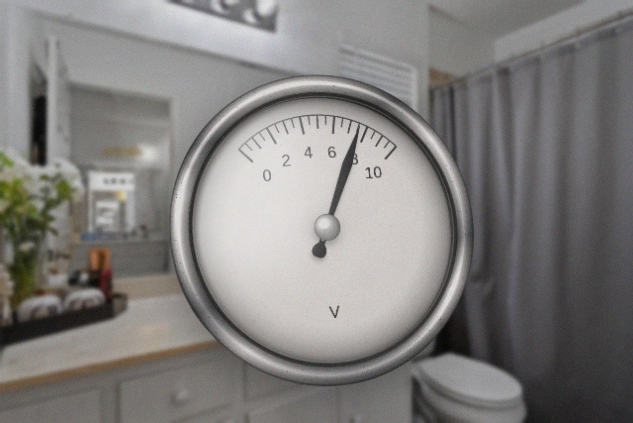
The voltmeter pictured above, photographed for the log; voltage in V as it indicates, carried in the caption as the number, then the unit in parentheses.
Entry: 7.5 (V)
